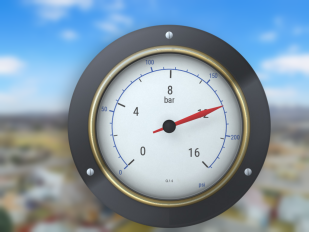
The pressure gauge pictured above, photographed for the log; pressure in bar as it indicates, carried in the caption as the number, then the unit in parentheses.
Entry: 12 (bar)
